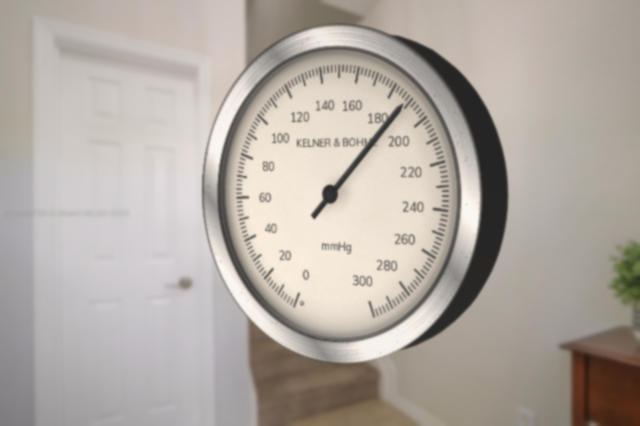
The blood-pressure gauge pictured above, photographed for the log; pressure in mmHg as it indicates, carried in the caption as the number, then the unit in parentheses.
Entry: 190 (mmHg)
